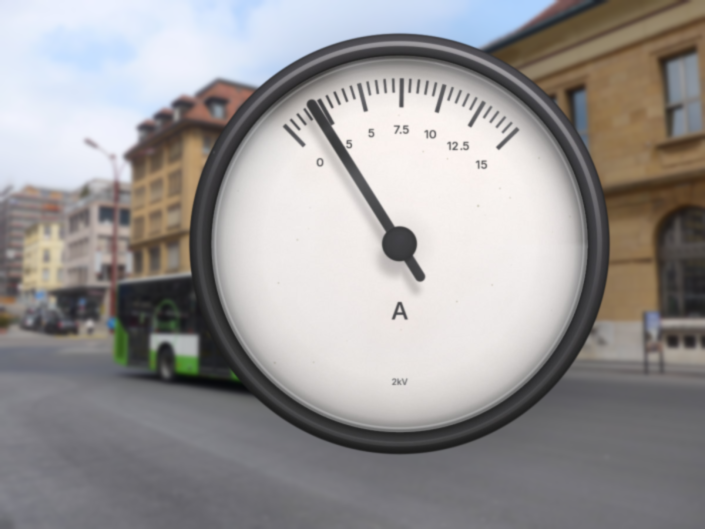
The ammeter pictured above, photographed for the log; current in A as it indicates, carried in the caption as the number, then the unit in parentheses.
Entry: 2 (A)
